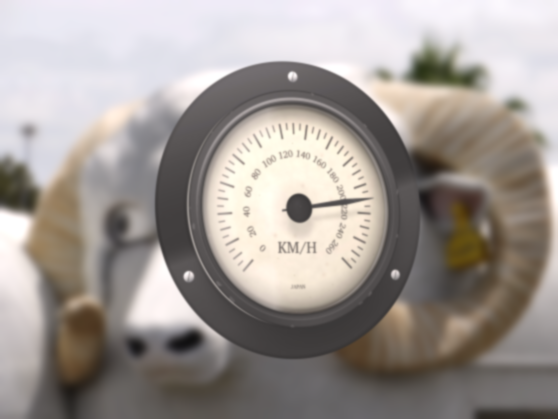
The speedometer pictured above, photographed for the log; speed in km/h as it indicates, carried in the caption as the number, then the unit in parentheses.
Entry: 210 (km/h)
